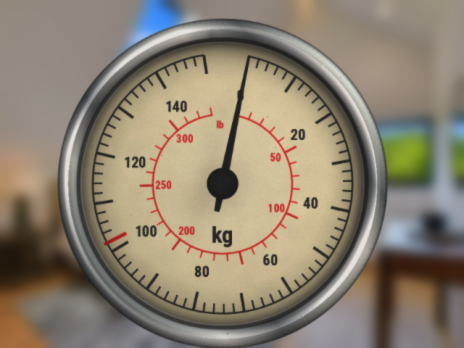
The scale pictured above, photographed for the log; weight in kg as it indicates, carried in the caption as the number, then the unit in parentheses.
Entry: 0 (kg)
